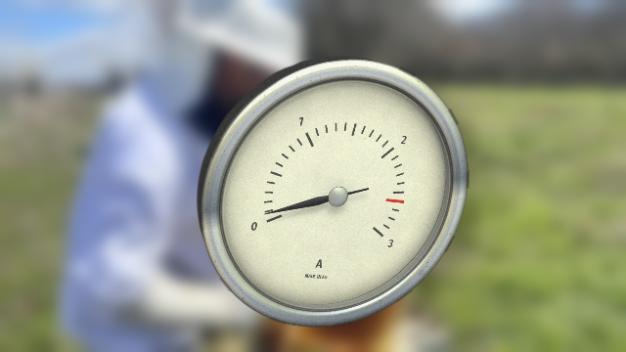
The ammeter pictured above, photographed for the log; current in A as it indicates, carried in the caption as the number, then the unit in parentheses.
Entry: 0.1 (A)
